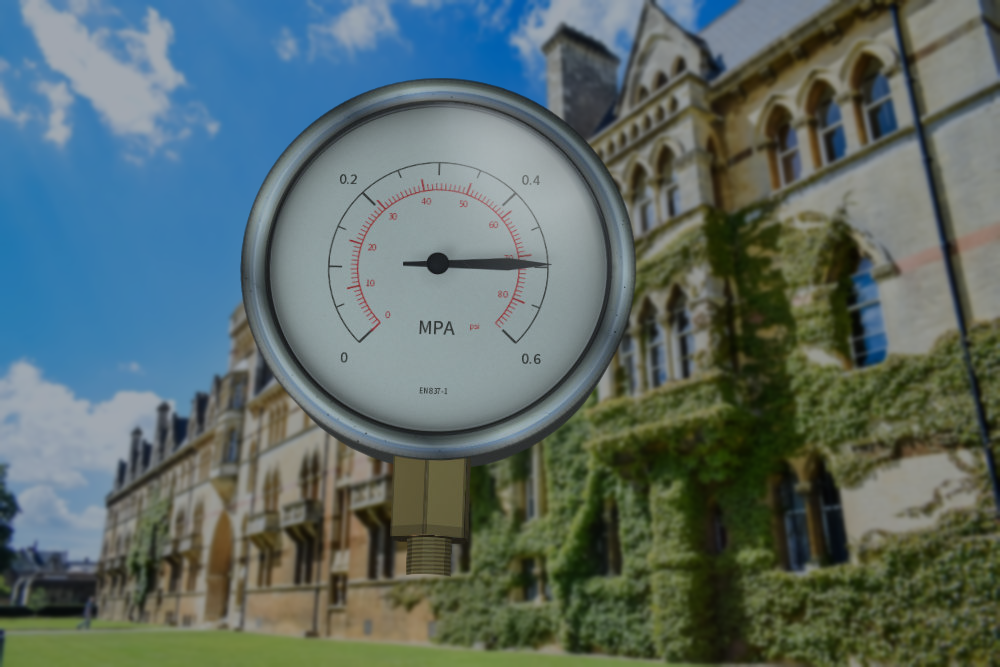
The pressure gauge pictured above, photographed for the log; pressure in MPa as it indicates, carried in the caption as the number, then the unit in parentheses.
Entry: 0.5 (MPa)
